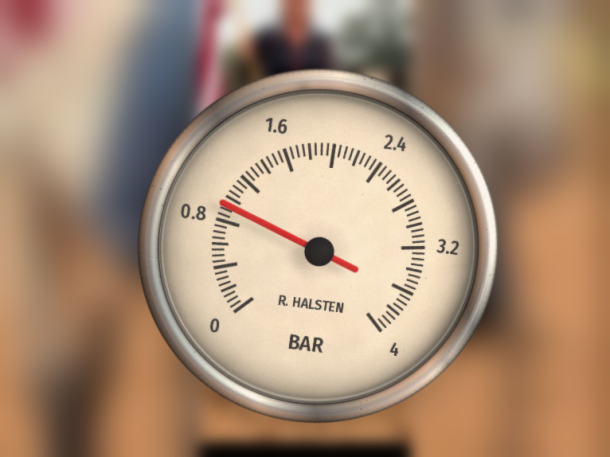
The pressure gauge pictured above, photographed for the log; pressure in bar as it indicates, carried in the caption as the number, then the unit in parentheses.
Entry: 0.95 (bar)
